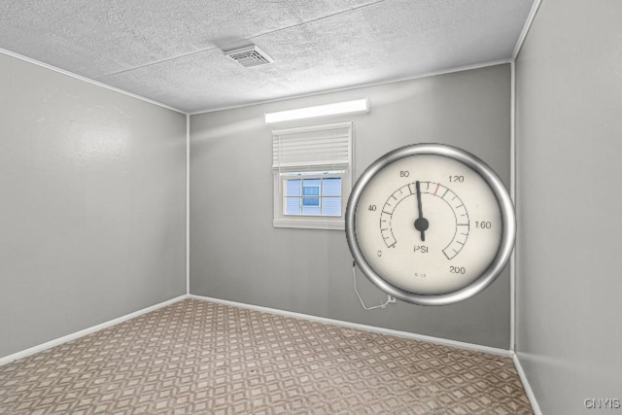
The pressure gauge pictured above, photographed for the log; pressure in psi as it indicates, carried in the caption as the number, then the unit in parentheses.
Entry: 90 (psi)
